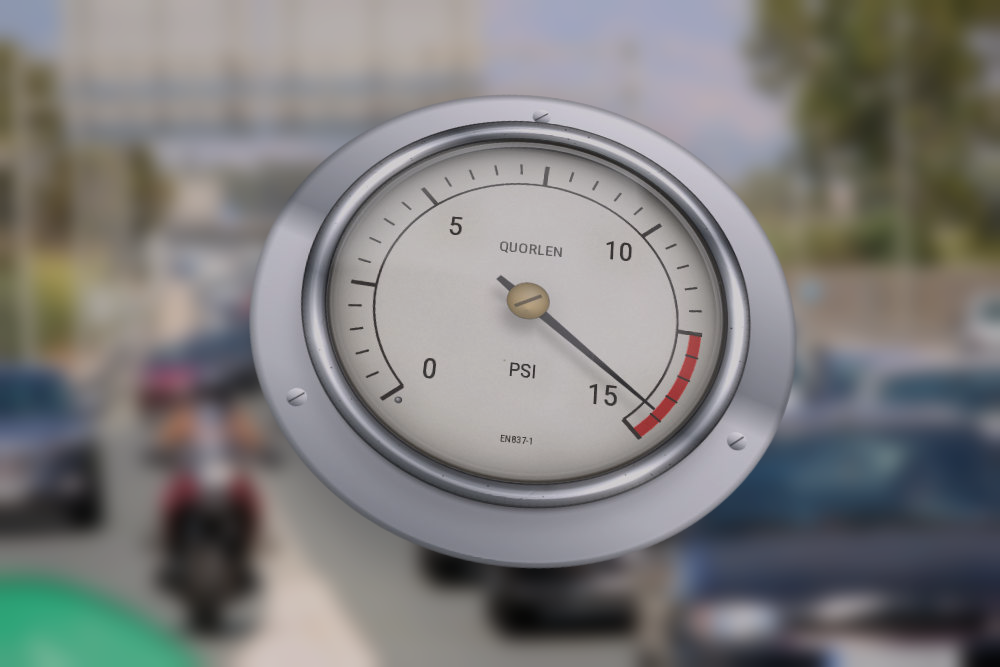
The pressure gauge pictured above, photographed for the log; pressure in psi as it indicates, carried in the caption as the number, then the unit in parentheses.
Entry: 14.5 (psi)
